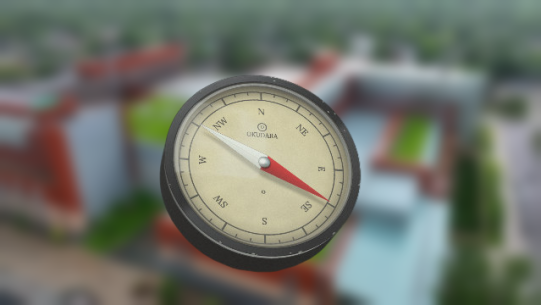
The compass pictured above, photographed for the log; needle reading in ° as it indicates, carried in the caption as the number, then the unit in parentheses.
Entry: 120 (°)
